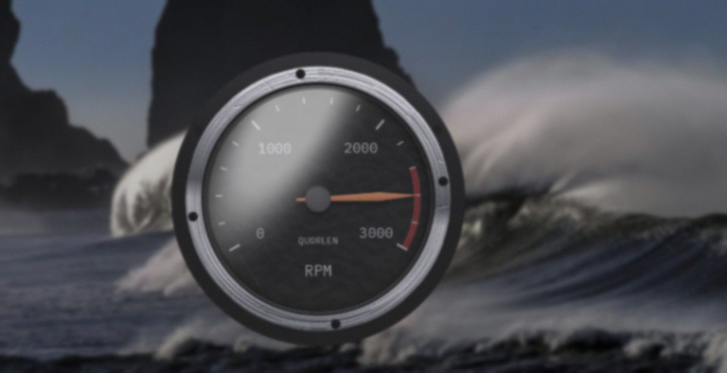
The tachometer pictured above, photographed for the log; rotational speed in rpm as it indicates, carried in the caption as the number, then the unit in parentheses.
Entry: 2600 (rpm)
